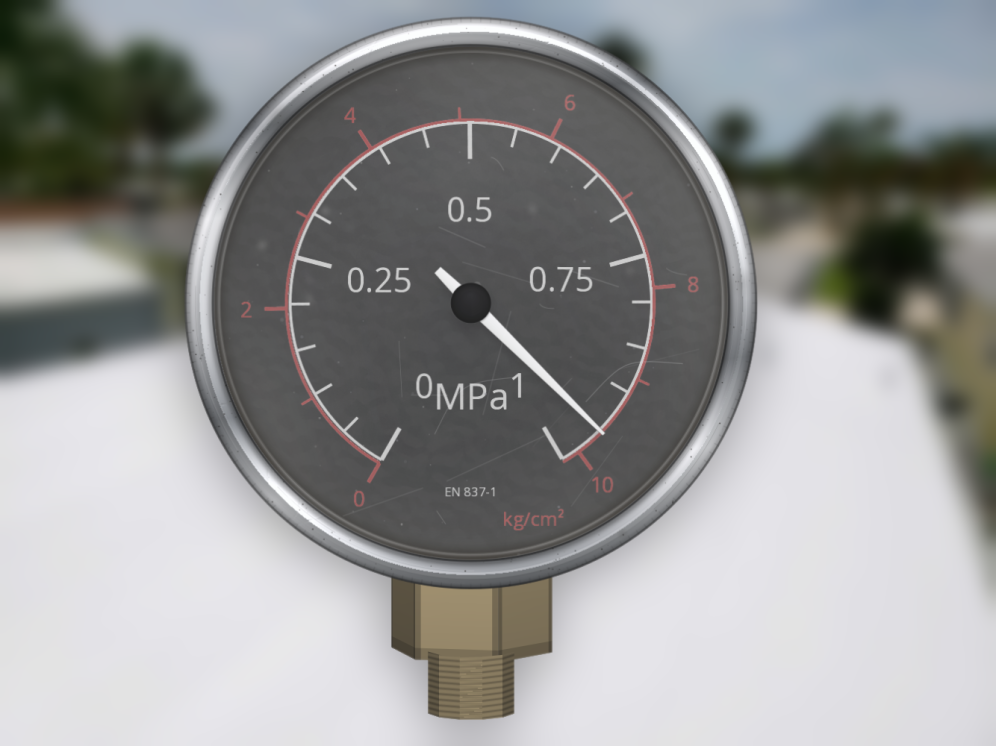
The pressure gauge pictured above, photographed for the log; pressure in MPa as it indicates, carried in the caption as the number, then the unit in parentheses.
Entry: 0.95 (MPa)
